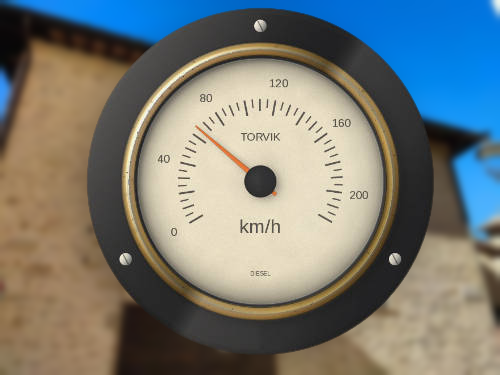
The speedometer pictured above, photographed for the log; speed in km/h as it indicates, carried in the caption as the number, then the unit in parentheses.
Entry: 65 (km/h)
